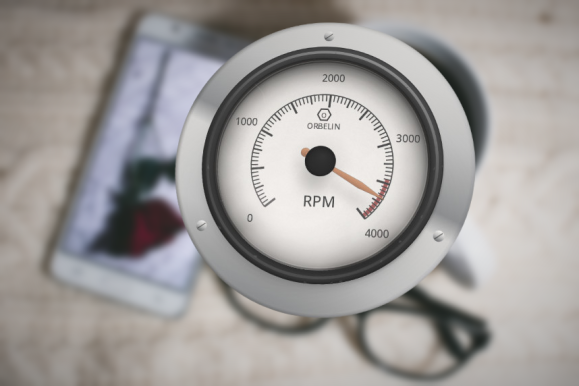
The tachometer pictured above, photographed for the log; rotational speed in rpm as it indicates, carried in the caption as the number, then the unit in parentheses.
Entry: 3700 (rpm)
